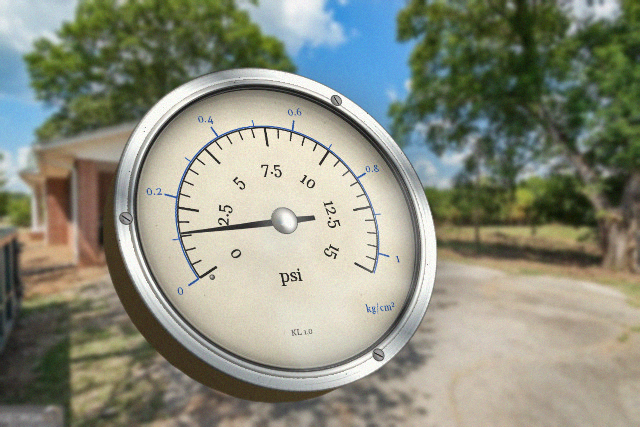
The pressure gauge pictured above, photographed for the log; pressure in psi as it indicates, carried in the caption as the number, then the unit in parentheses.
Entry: 1.5 (psi)
